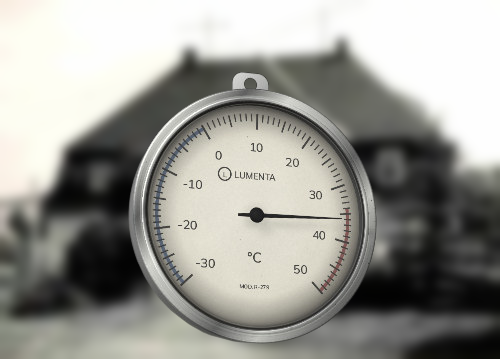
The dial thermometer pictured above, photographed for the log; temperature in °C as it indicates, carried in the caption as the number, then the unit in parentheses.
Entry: 36 (°C)
